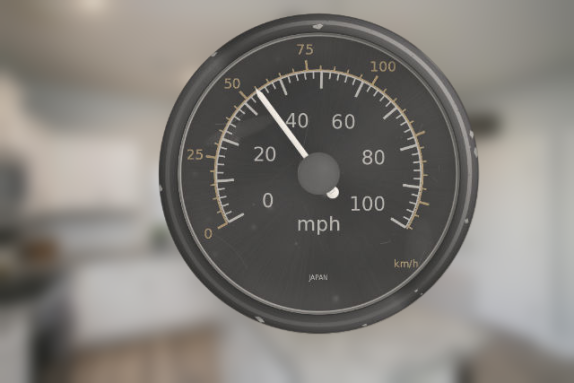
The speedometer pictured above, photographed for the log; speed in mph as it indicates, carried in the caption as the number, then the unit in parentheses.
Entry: 34 (mph)
